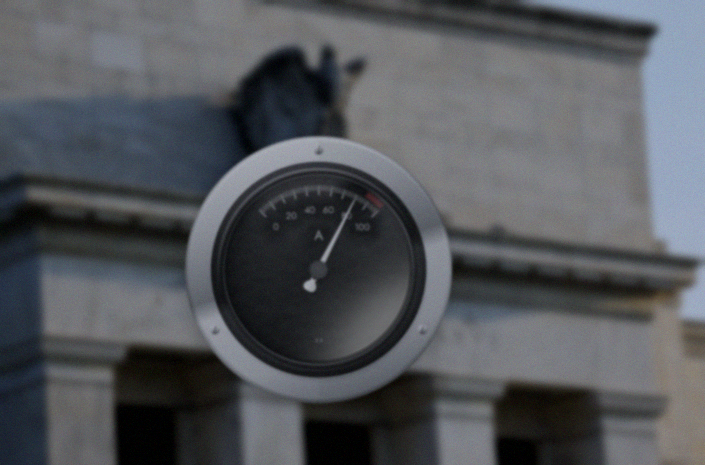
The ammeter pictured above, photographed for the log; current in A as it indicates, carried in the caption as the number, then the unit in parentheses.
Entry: 80 (A)
